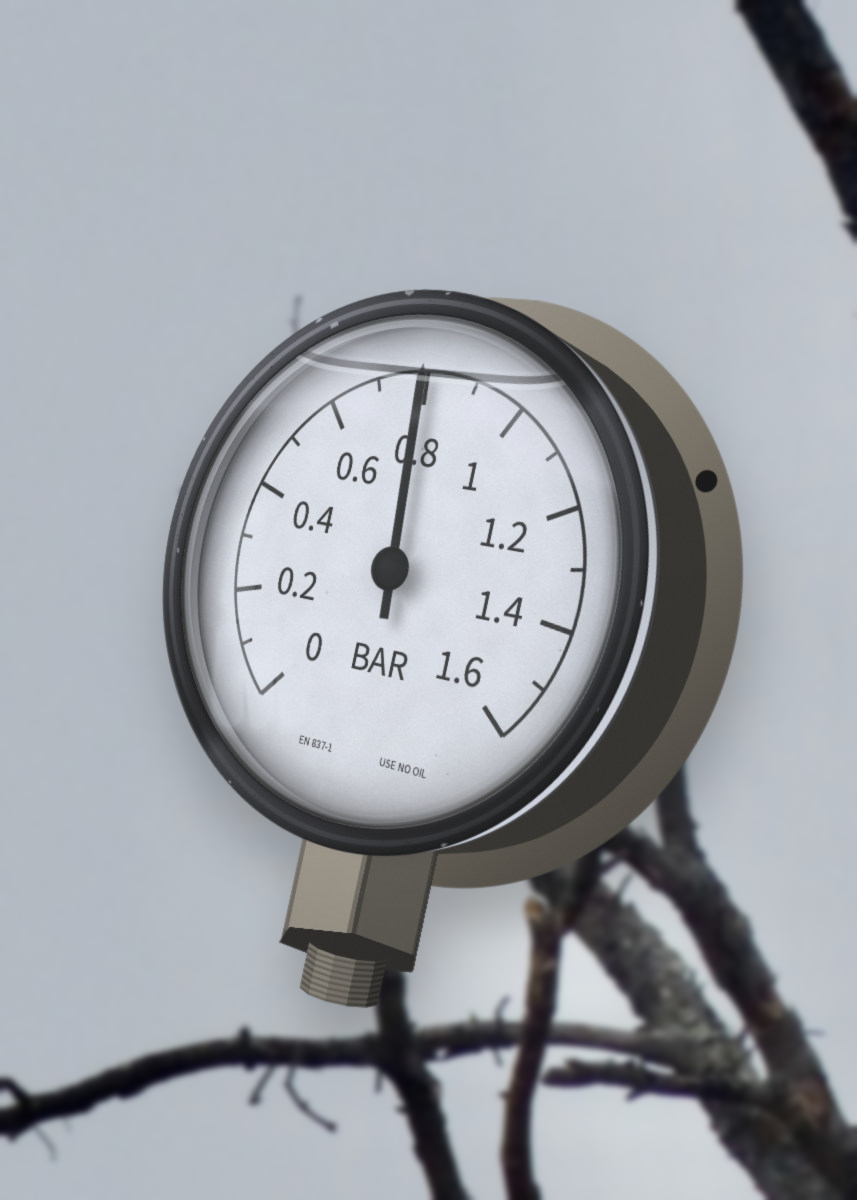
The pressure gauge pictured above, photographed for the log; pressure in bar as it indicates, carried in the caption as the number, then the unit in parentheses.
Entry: 0.8 (bar)
